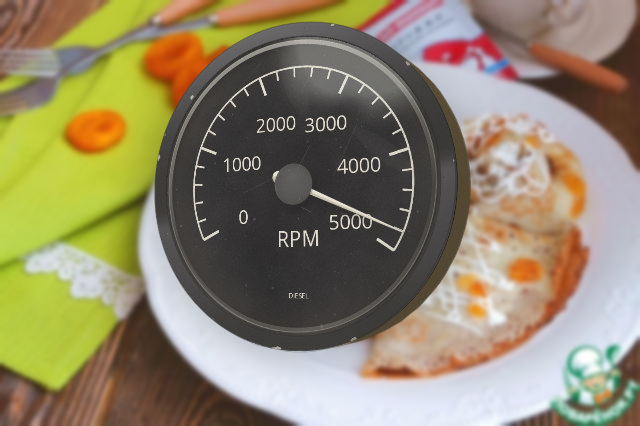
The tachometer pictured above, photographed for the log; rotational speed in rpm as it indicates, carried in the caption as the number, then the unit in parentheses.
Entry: 4800 (rpm)
